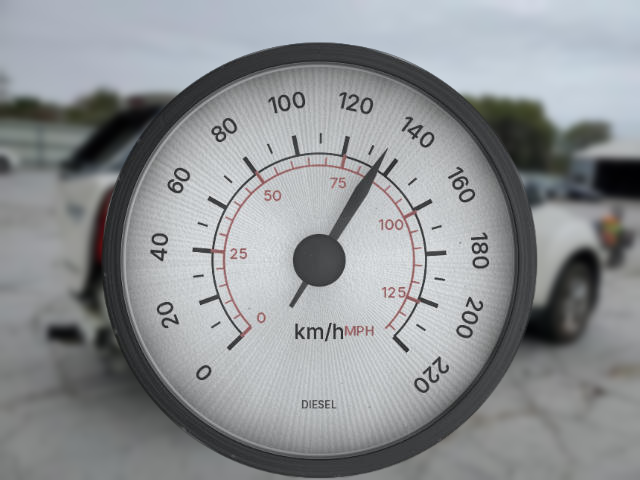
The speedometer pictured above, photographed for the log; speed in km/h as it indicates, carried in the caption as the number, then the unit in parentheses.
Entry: 135 (km/h)
